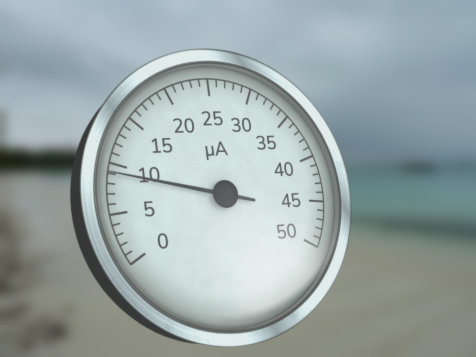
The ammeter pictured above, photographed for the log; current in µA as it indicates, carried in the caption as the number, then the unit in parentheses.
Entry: 9 (µA)
